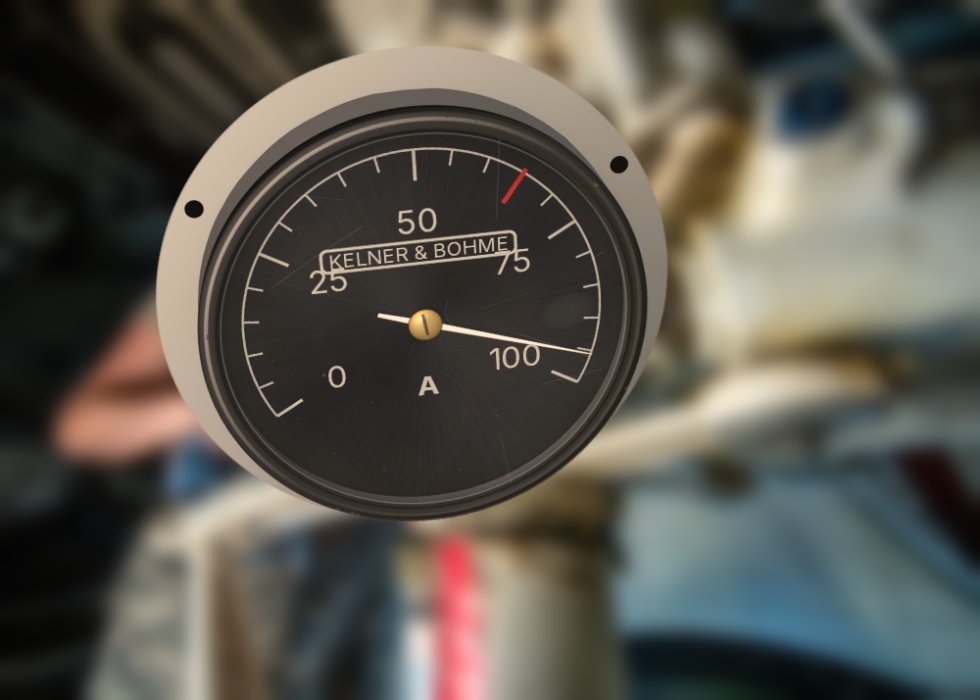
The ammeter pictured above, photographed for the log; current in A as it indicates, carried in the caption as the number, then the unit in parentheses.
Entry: 95 (A)
